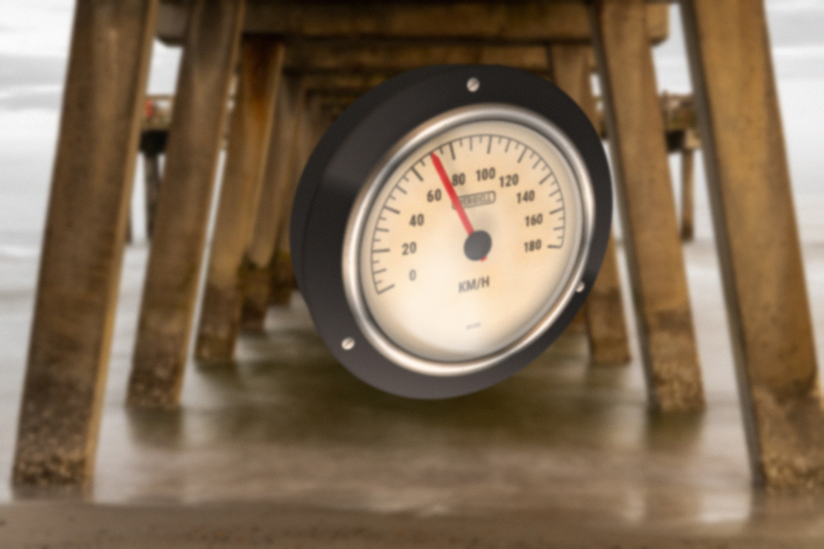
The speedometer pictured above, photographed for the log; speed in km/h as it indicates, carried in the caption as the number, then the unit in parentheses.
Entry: 70 (km/h)
